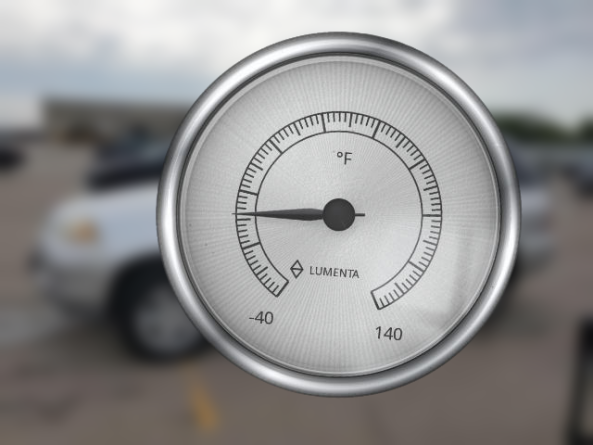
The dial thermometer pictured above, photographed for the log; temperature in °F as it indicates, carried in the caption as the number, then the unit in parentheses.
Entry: -8 (°F)
